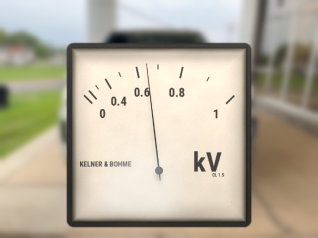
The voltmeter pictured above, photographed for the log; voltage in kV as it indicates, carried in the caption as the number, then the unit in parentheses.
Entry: 0.65 (kV)
